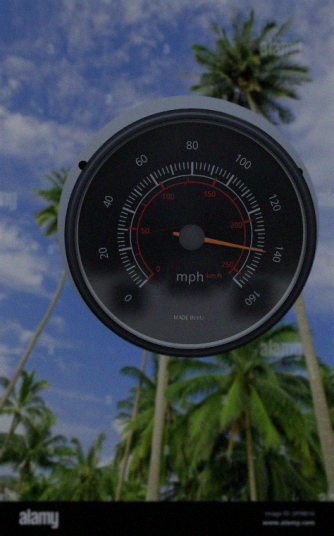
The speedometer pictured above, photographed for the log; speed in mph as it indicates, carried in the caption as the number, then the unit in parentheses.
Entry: 140 (mph)
